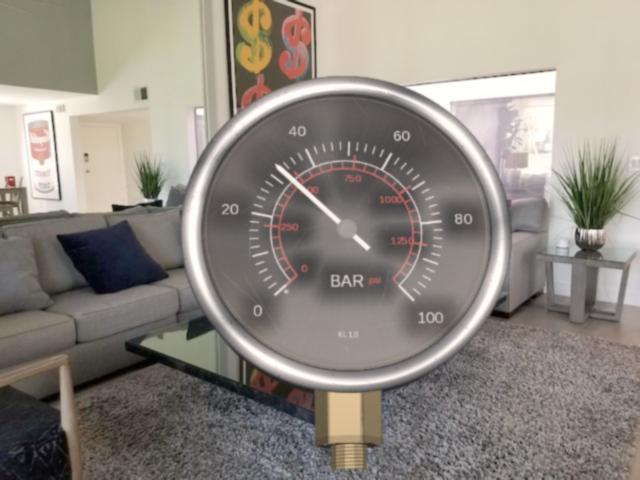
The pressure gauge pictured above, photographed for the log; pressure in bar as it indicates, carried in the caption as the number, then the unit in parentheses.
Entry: 32 (bar)
